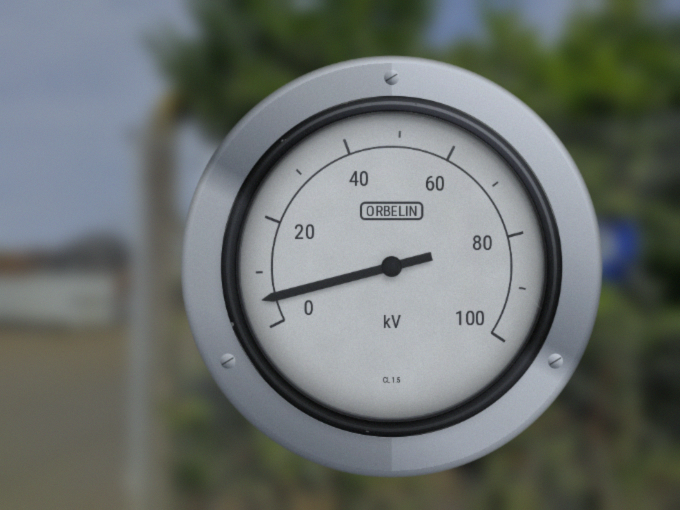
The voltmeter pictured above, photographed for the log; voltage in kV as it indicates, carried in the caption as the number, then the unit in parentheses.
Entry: 5 (kV)
